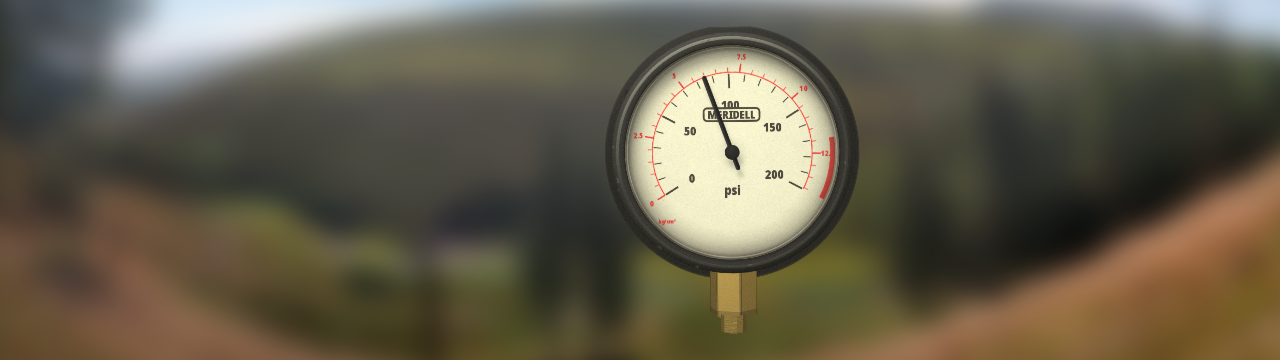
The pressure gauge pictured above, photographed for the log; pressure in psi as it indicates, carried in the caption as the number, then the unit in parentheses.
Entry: 85 (psi)
